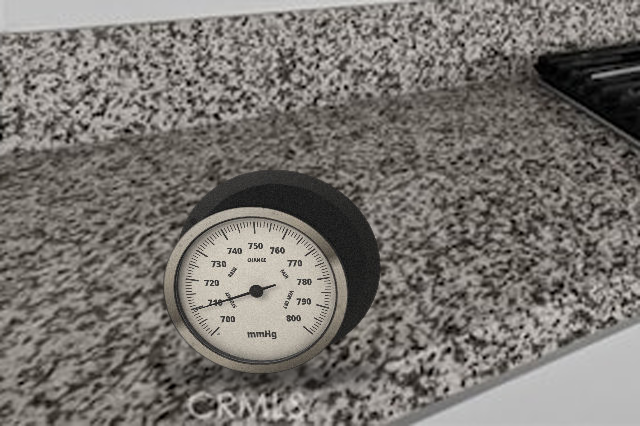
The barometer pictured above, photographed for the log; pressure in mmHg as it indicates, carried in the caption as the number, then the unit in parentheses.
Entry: 710 (mmHg)
